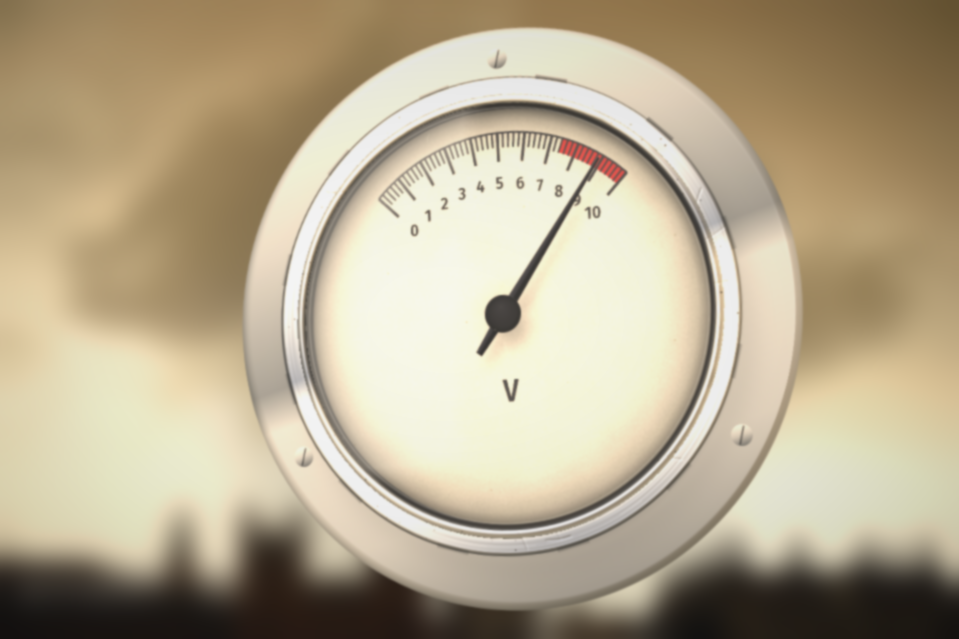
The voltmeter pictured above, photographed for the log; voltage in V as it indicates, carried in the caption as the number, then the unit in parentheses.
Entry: 9 (V)
